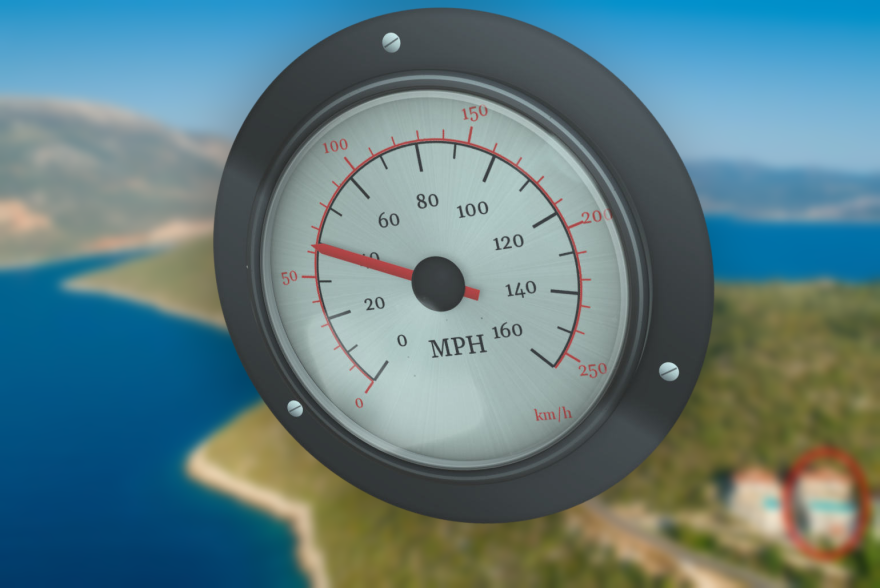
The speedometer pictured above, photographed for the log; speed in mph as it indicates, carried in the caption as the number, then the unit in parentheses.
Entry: 40 (mph)
